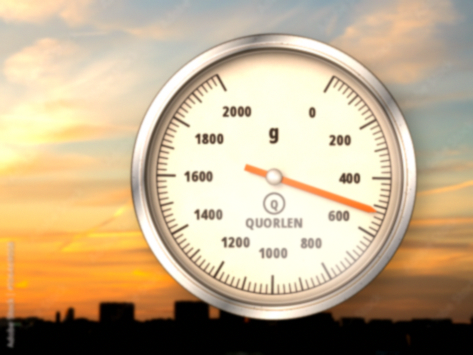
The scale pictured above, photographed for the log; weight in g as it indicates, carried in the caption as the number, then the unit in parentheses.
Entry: 520 (g)
